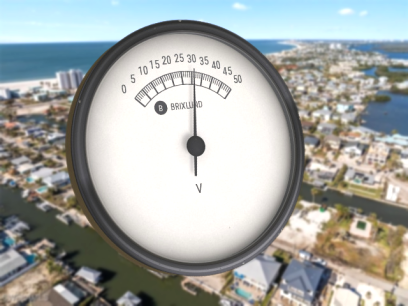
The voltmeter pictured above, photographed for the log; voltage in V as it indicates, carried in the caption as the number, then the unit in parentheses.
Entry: 30 (V)
